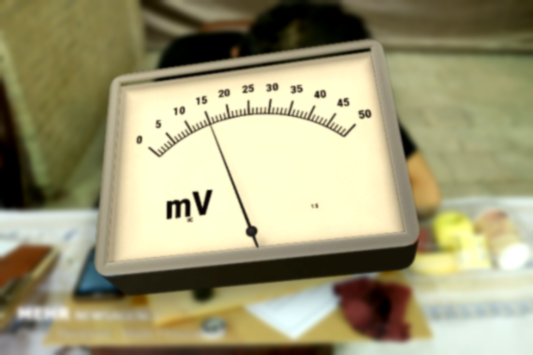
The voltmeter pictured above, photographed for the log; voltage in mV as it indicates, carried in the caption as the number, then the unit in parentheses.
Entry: 15 (mV)
